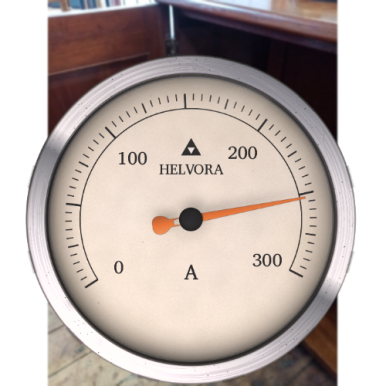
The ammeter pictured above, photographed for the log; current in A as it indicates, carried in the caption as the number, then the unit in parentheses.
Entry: 252.5 (A)
